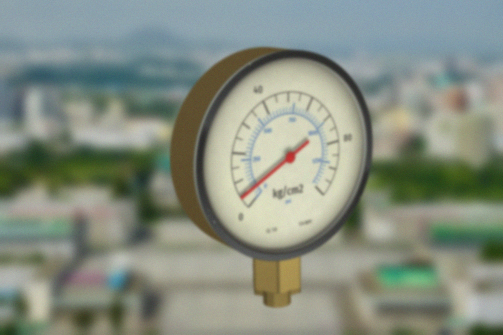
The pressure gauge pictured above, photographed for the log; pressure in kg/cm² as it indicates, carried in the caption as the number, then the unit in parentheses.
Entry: 5 (kg/cm²)
